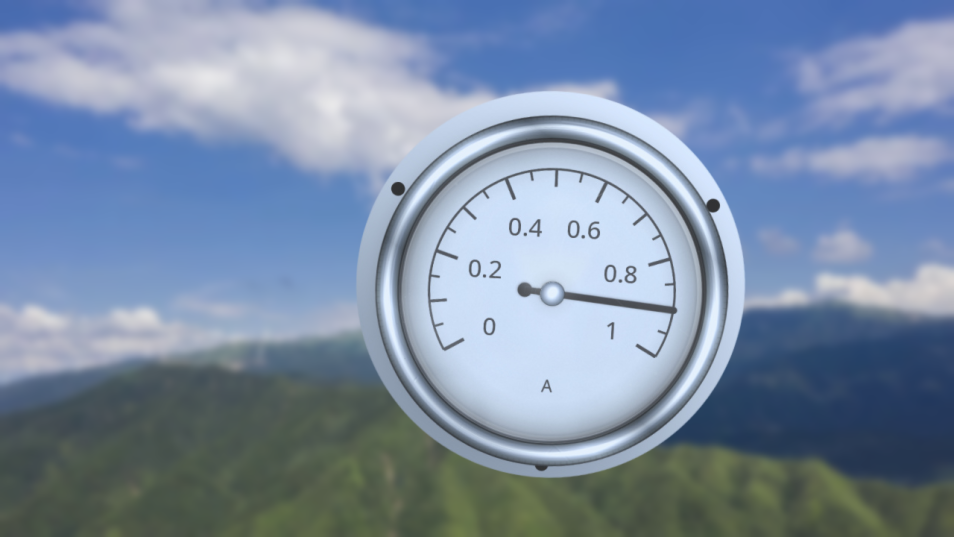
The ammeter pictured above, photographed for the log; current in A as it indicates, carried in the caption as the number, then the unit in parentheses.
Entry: 0.9 (A)
